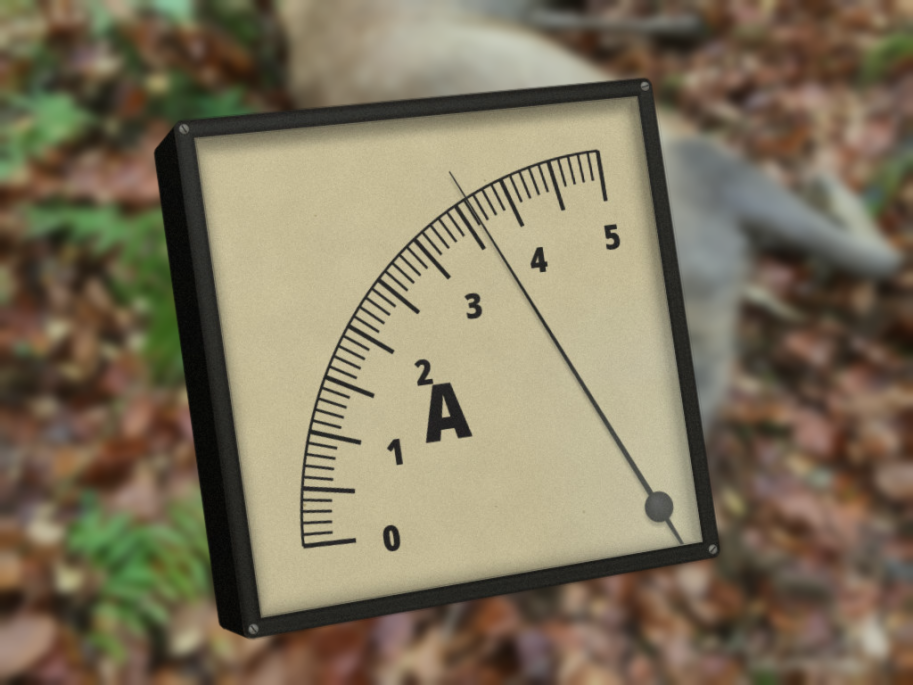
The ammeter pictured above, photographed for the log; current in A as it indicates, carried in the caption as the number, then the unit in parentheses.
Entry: 3.6 (A)
